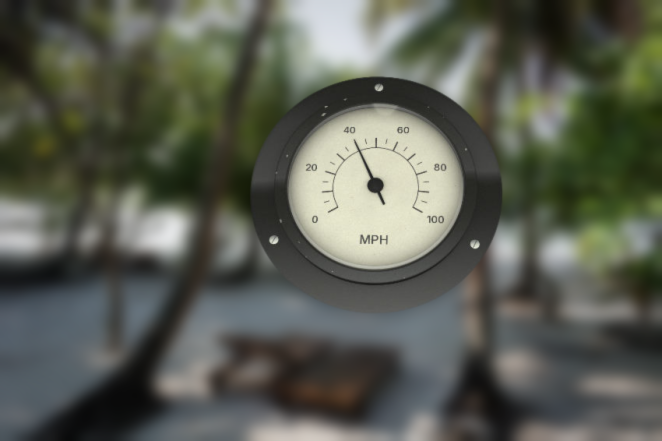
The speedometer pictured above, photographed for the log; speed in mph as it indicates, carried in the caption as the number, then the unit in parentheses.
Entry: 40 (mph)
